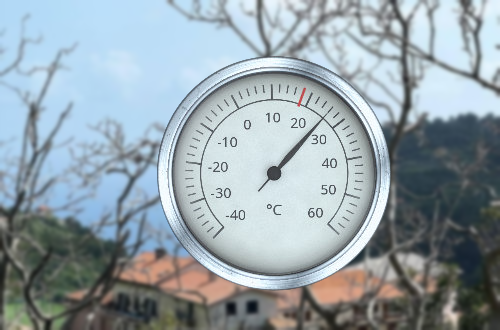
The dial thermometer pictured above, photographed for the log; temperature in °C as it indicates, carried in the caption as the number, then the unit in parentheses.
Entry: 26 (°C)
